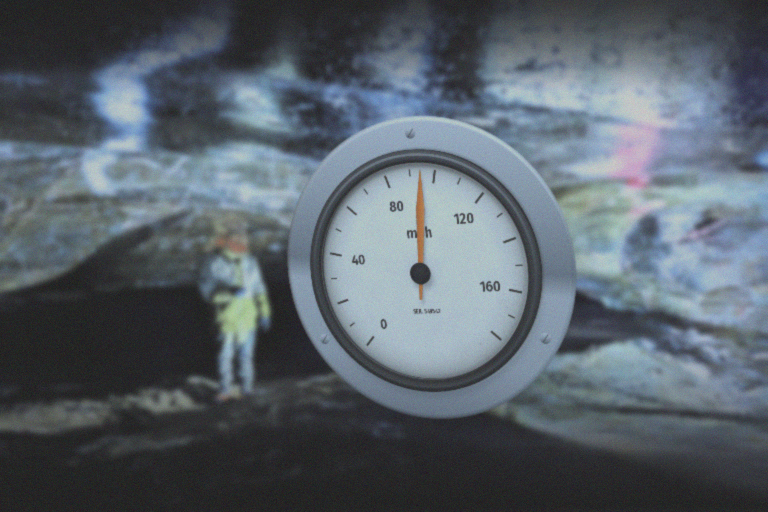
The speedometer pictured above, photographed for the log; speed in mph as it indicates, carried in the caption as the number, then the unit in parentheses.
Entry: 95 (mph)
